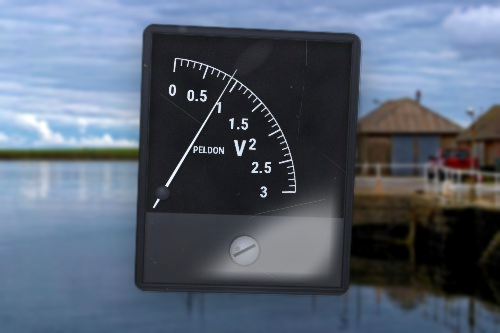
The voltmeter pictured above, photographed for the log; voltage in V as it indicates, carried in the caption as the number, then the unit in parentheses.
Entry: 0.9 (V)
